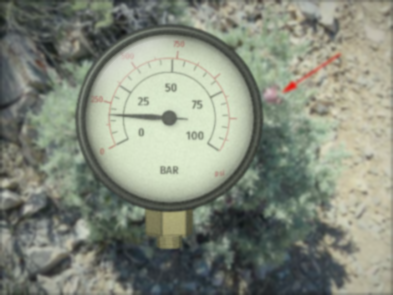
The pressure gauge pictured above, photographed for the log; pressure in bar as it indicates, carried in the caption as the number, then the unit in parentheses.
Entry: 12.5 (bar)
